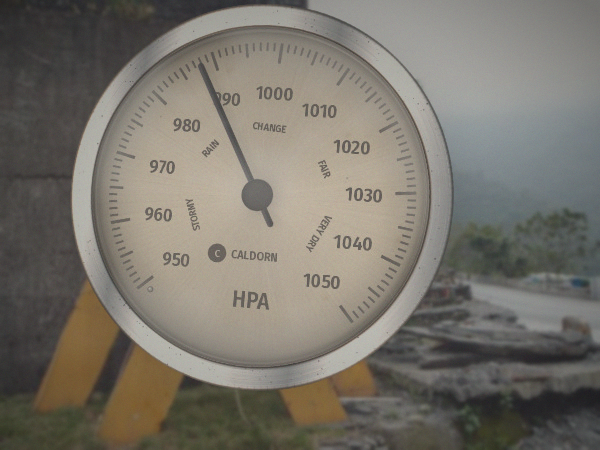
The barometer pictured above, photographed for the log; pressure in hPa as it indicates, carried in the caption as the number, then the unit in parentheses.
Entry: 988 (hPa)
